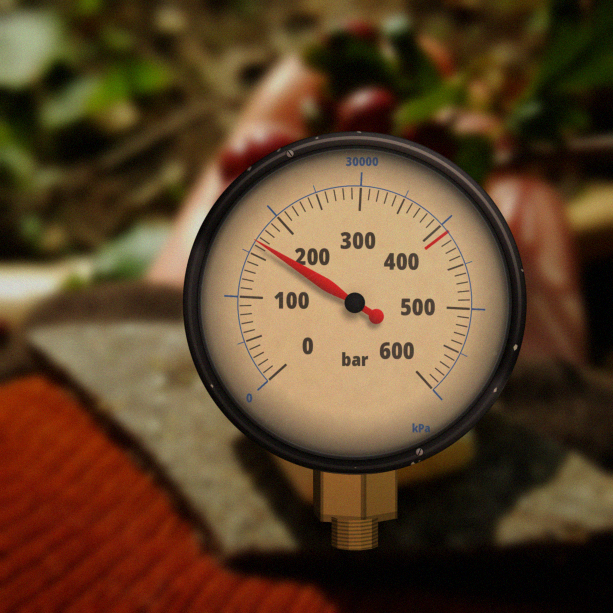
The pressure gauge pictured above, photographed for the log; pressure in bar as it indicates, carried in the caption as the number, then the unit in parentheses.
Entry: 165 (bar)
